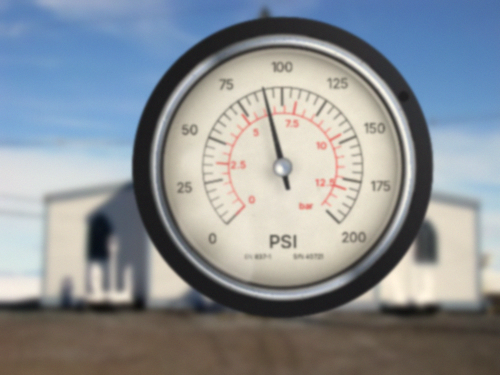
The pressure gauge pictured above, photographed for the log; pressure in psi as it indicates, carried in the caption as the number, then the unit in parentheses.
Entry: 90 (psi)
